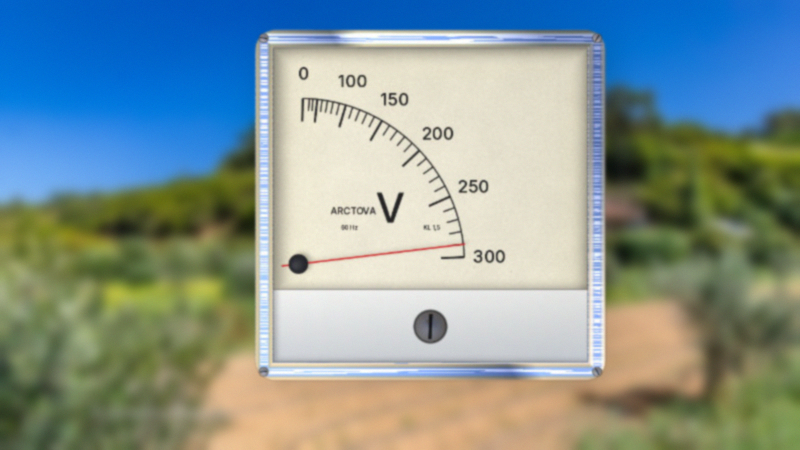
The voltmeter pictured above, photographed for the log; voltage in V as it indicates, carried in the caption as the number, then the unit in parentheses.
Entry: 290 (V)
